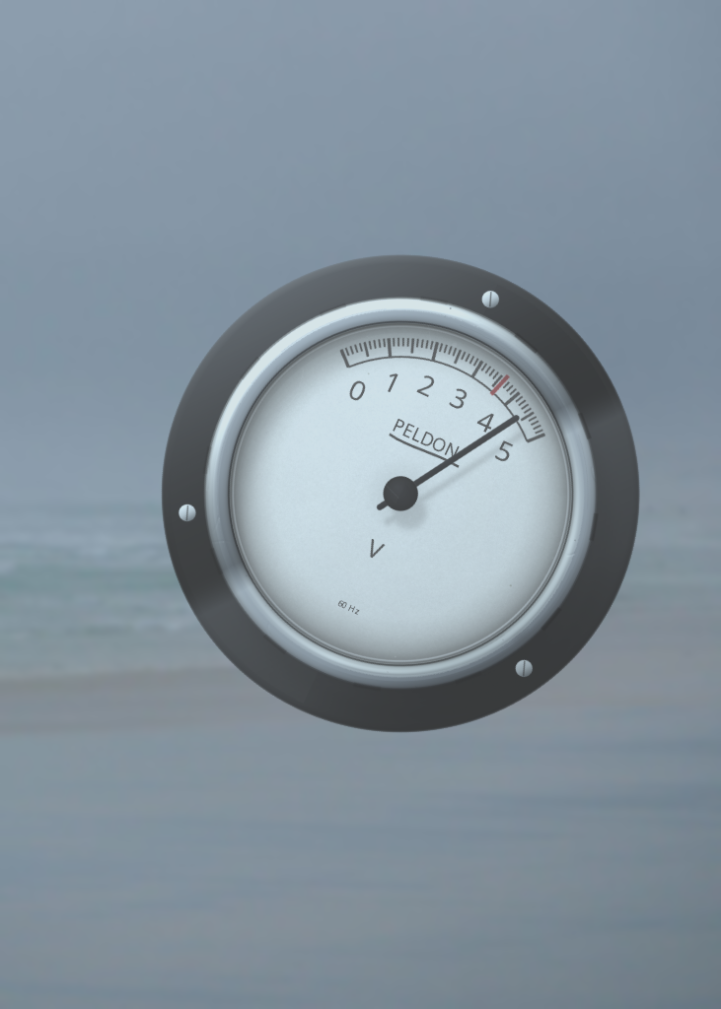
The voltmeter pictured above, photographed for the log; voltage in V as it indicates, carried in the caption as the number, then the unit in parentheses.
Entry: 4.4 (V)
